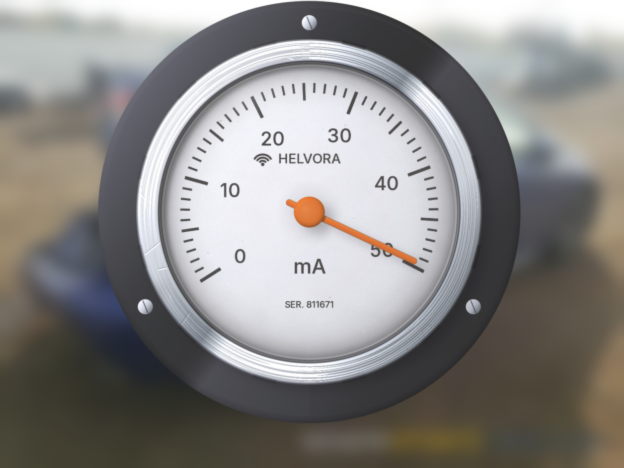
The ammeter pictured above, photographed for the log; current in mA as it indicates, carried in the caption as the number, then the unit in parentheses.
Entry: 49.5 (mA)
